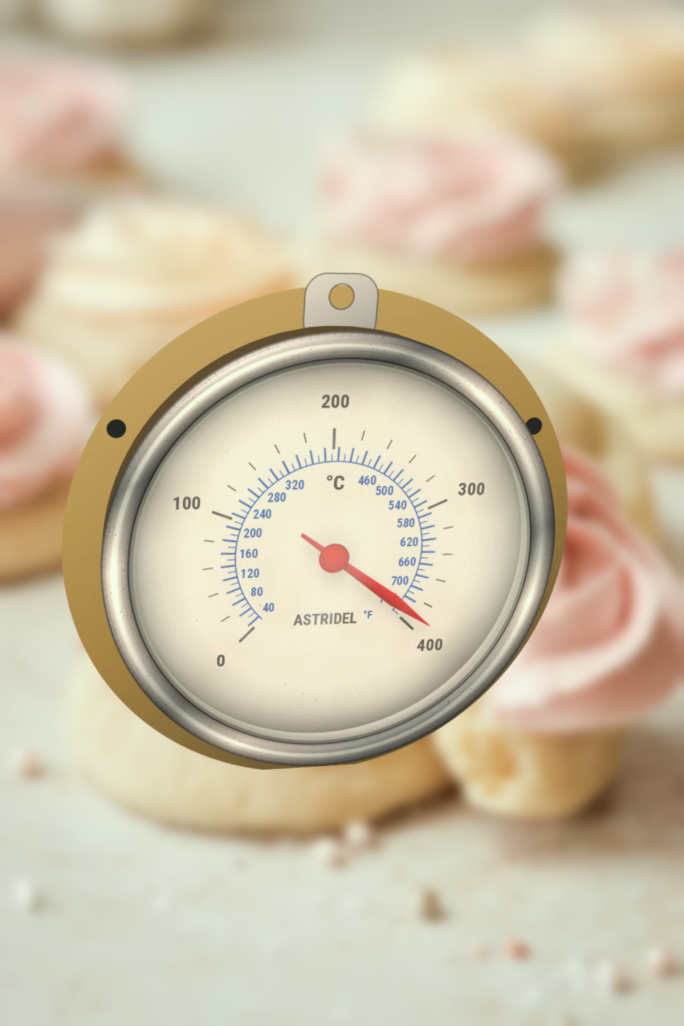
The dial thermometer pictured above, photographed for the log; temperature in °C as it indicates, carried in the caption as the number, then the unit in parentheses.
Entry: 390 (°C)
